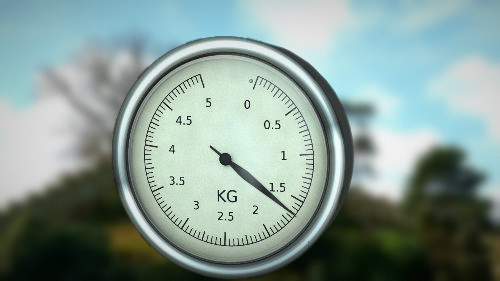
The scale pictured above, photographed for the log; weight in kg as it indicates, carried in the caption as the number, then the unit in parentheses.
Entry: 1.65 (kg)
